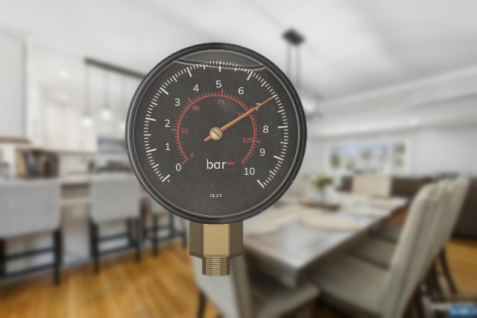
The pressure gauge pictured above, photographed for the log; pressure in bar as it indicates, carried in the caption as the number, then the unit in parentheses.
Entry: 7 (bar)
